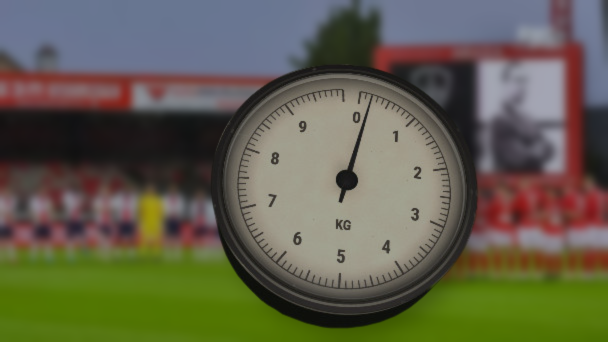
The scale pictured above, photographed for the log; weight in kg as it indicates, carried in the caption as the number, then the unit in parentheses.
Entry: 0.2 (kg)
